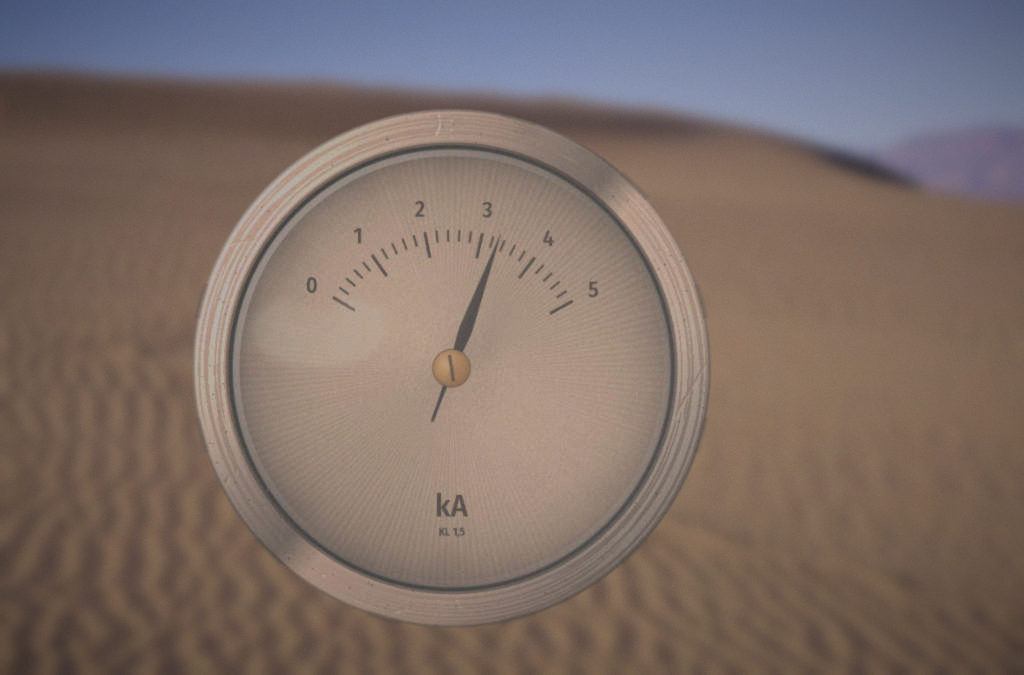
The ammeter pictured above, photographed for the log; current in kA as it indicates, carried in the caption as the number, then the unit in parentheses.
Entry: 3.3 (kA)
